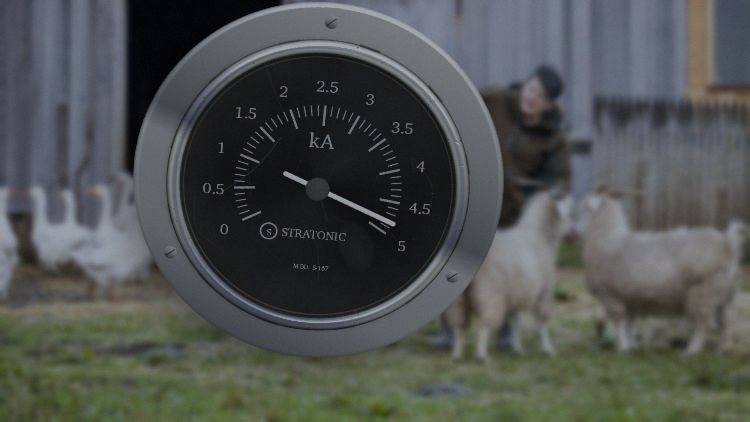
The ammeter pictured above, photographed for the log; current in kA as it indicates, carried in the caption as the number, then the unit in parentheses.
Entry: 4.8 (kA)
